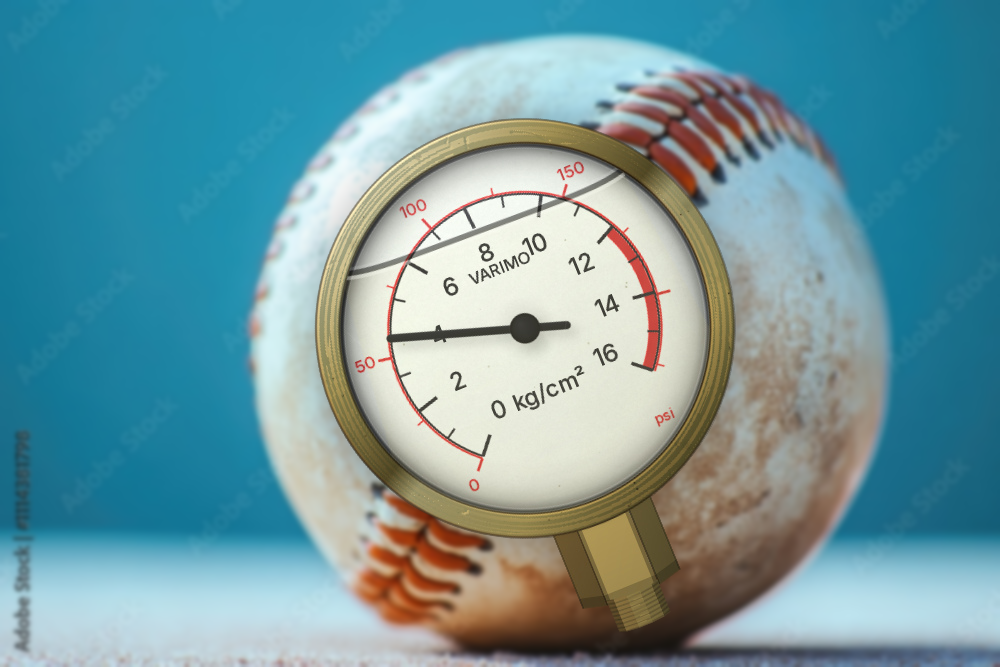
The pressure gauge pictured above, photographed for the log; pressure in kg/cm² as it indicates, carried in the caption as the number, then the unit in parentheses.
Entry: 4 (kg/cm²)
